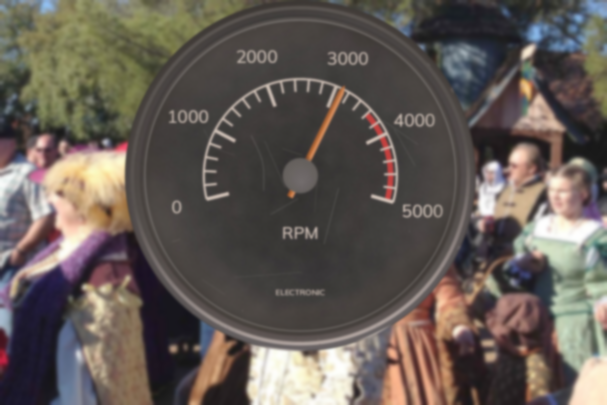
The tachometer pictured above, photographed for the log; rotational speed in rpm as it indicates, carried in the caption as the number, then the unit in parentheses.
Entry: 3100 (rpm)
